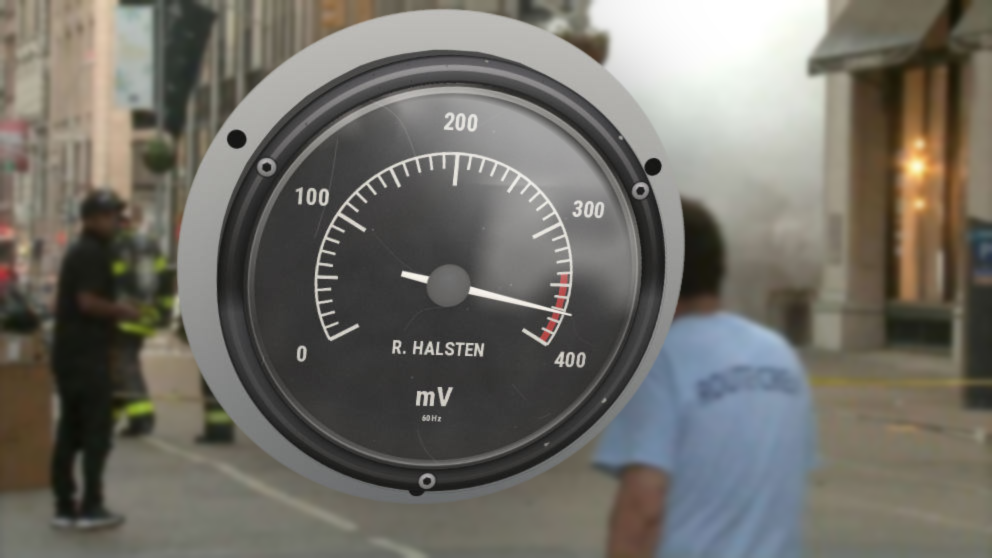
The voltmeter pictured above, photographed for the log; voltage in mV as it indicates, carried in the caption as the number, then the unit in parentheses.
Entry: 370 (mV)
